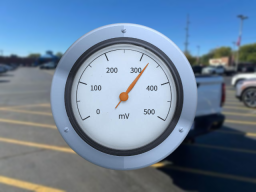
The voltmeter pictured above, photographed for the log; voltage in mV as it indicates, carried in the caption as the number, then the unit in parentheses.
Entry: 325 (mV)
